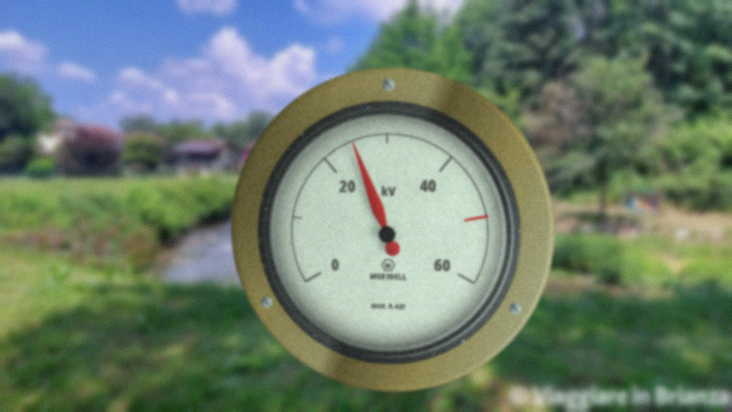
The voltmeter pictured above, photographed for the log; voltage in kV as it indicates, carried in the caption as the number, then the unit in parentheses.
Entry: 25 (kV)
